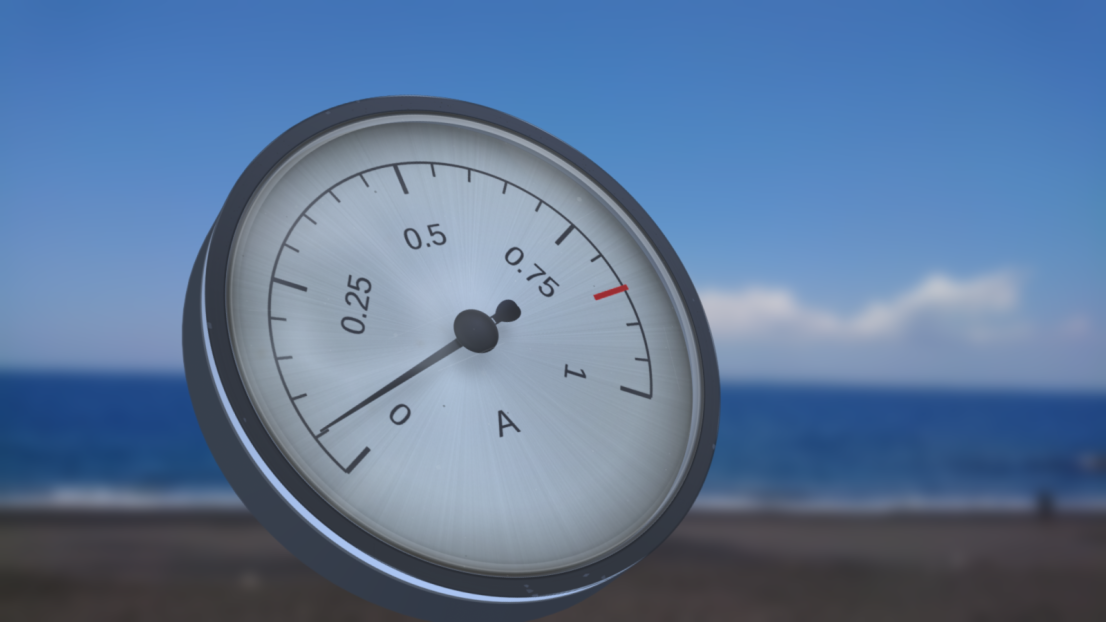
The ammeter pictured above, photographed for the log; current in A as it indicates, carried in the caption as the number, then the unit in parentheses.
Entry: 0.05 (A)
